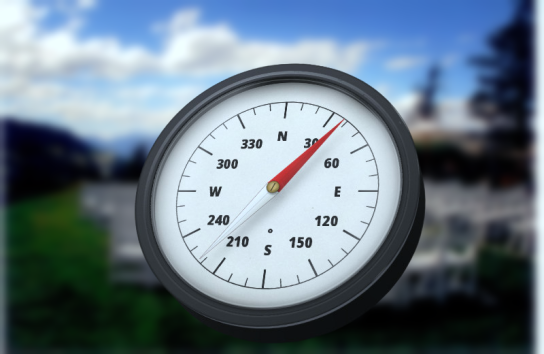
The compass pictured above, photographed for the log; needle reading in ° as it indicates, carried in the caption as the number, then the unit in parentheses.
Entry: 40 (°)
